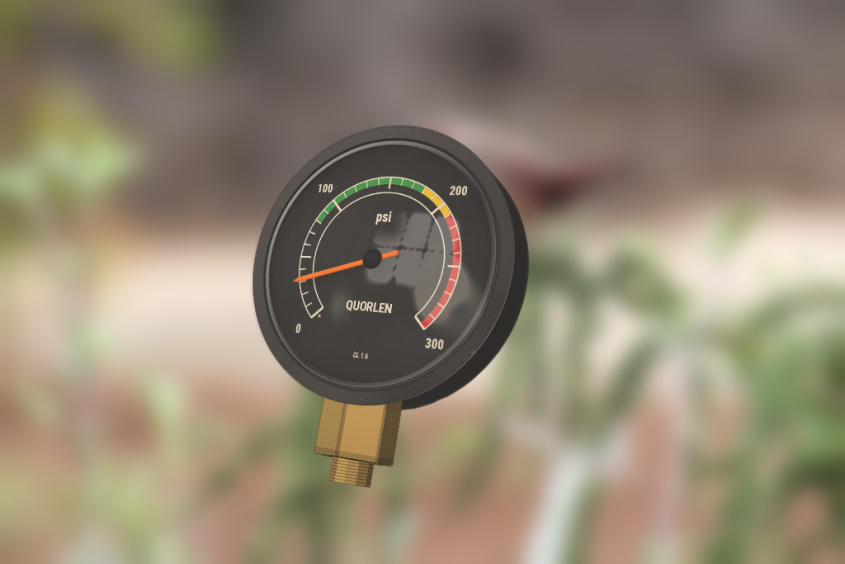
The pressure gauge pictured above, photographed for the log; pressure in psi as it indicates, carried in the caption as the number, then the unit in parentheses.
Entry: 30 (psi)
